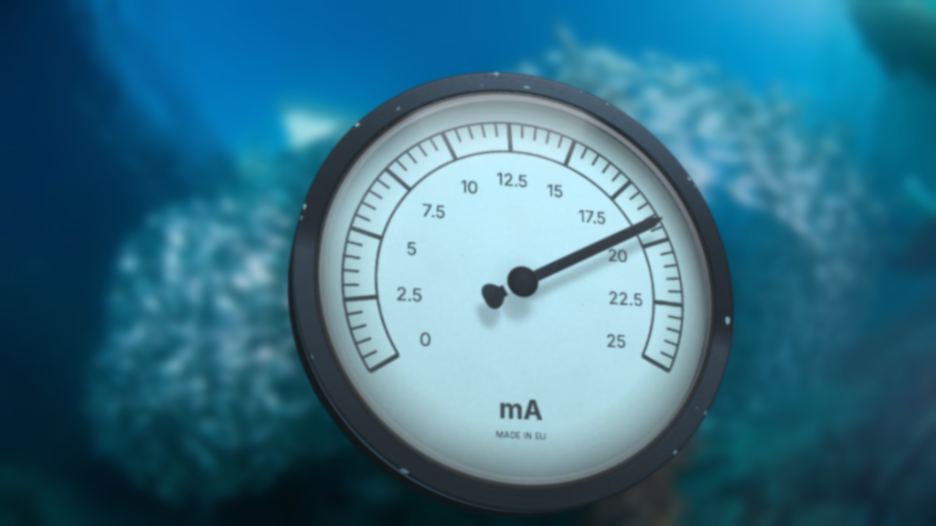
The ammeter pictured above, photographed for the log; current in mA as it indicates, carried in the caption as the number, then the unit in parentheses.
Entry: 19.25 (mA)
